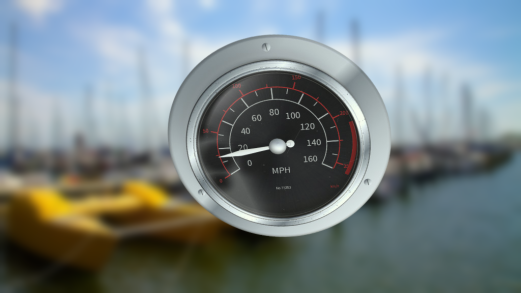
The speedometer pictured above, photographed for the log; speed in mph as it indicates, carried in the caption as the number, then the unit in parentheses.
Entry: 15 (mph)
